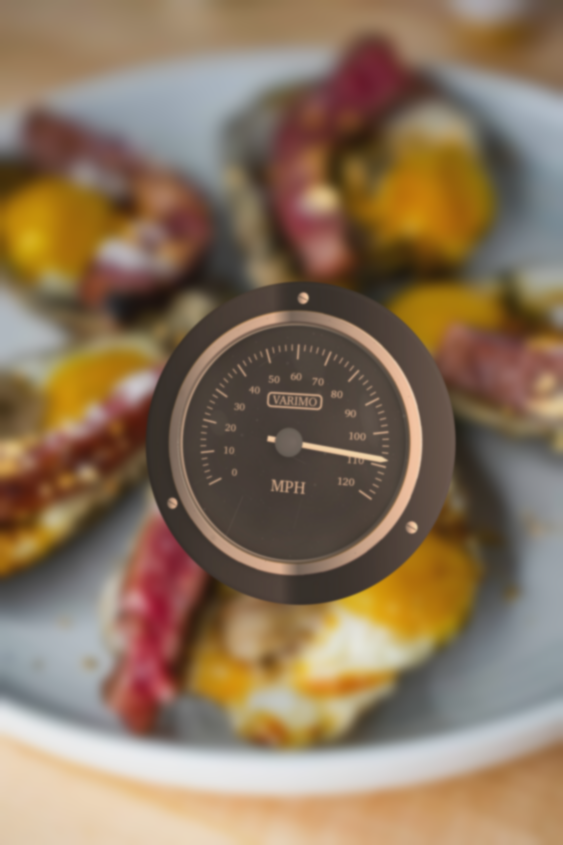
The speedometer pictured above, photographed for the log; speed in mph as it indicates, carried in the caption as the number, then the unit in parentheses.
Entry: 108 (mph)
